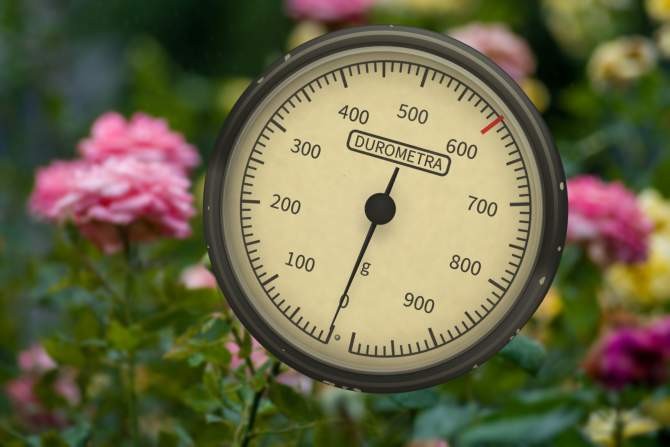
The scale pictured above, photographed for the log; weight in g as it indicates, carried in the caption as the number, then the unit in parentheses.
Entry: 0 (g)
